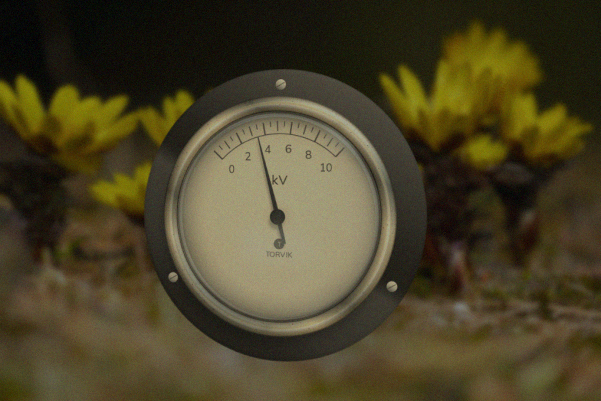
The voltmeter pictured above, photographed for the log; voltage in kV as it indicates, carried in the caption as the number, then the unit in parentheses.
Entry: 3.5 (kV)
